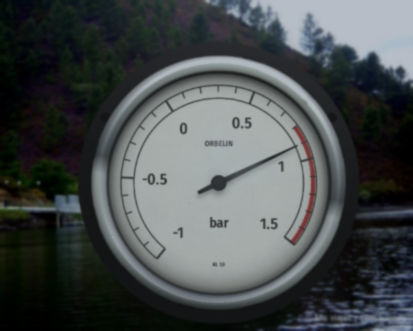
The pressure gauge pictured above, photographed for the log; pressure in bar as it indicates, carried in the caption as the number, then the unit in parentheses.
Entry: 0.9 (bar)
